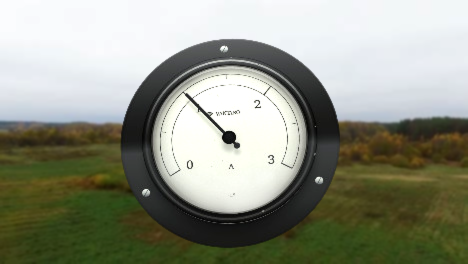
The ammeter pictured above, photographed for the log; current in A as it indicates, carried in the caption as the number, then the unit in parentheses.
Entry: 1 (A)
